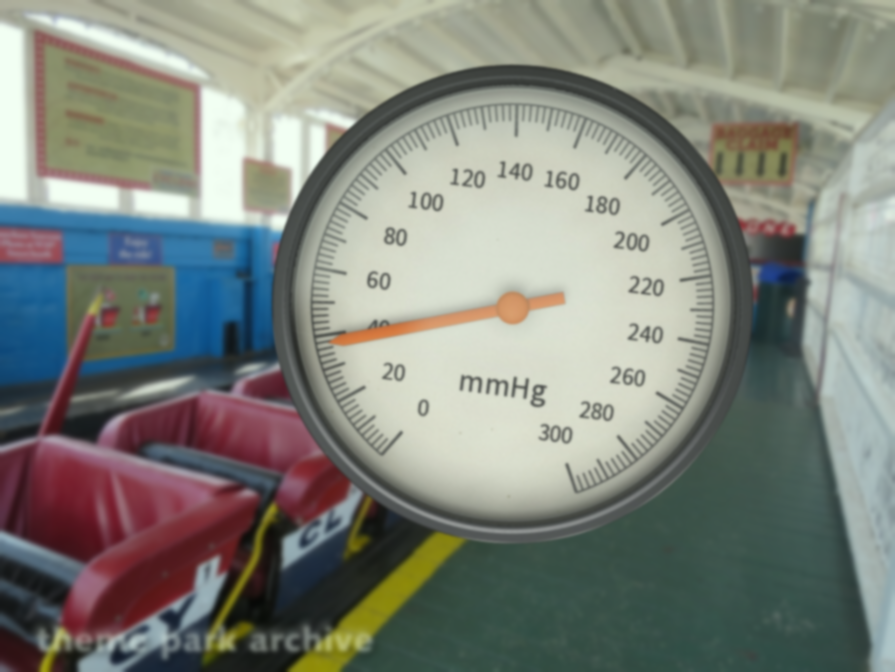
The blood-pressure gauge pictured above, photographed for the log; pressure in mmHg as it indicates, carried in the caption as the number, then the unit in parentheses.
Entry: 38 (mmHg)
